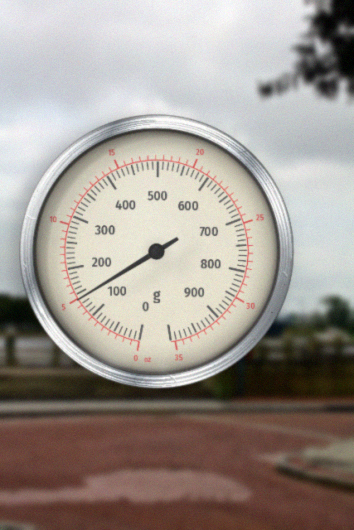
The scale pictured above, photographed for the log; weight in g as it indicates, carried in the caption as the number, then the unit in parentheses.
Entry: 140 (g)
